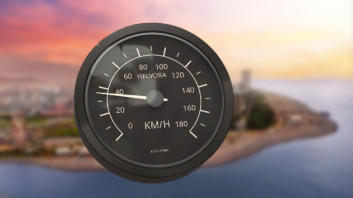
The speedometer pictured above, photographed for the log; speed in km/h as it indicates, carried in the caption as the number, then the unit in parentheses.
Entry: 35 (km/h)
